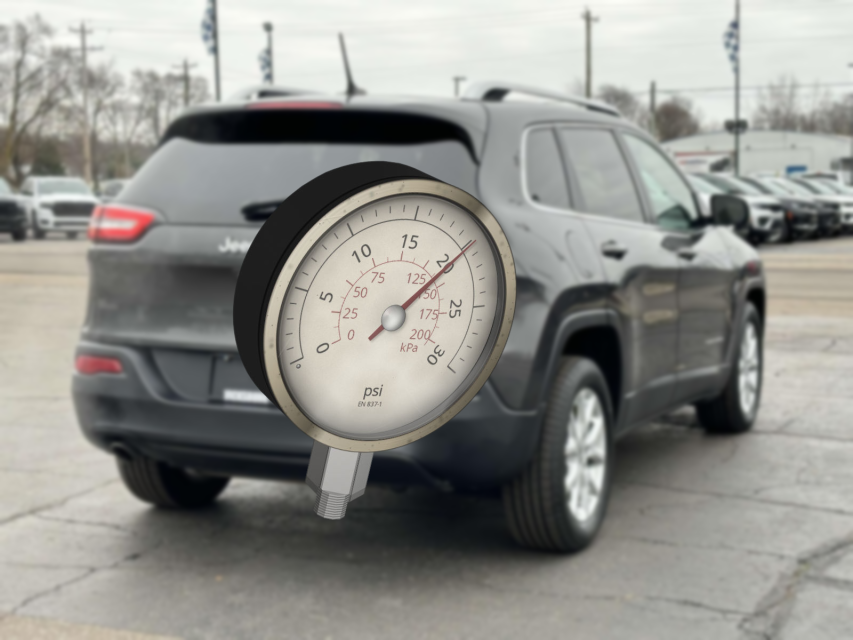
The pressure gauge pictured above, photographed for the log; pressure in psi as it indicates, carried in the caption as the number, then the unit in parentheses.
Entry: 20 (psi)
